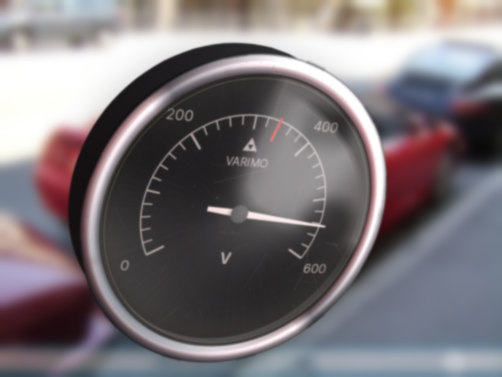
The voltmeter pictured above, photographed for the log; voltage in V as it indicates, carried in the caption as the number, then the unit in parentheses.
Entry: 540 (V)
